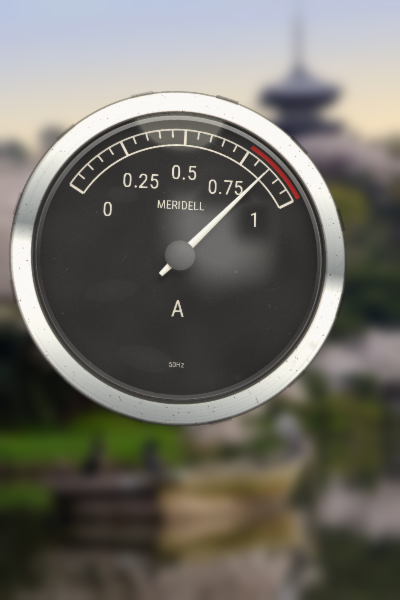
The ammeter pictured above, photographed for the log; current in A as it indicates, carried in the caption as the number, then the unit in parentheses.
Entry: 0.85 (A)
